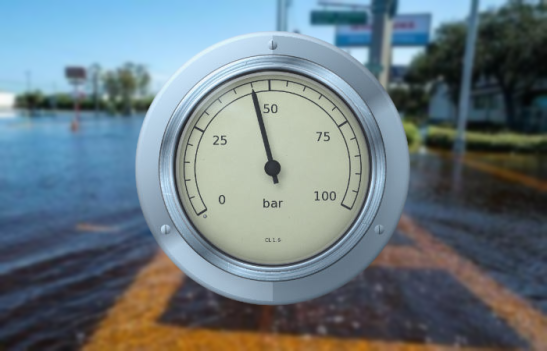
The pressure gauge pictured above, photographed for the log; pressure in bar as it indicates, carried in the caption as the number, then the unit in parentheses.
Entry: 45 (bar)
